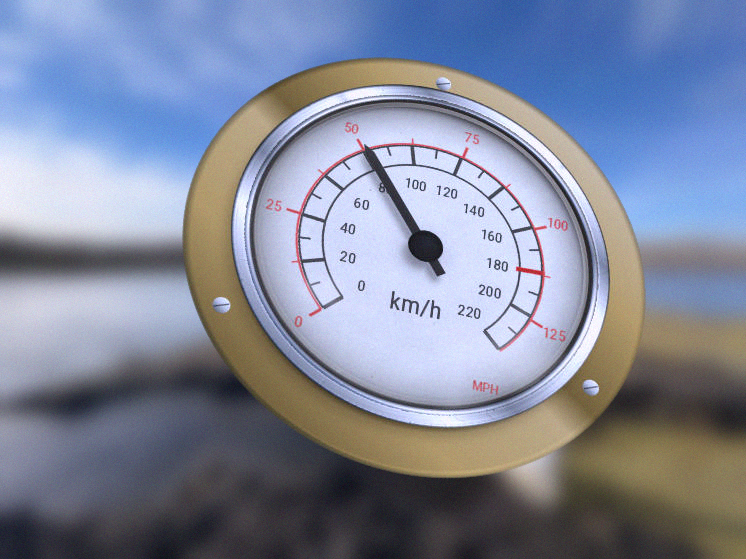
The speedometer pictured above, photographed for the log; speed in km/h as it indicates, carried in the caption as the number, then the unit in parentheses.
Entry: 80 (km/h)
